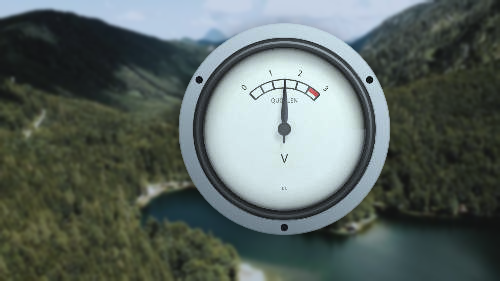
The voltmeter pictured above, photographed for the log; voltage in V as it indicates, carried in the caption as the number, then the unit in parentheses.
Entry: 1.5 (V)
